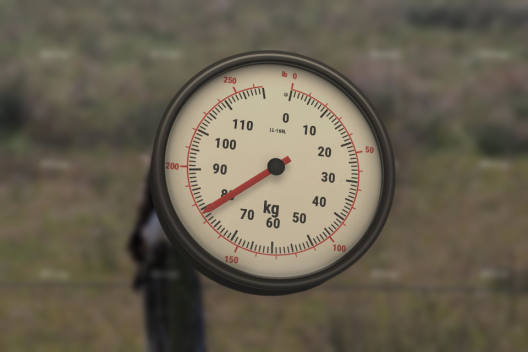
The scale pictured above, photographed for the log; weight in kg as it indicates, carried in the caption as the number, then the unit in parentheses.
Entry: 79 (kg)
